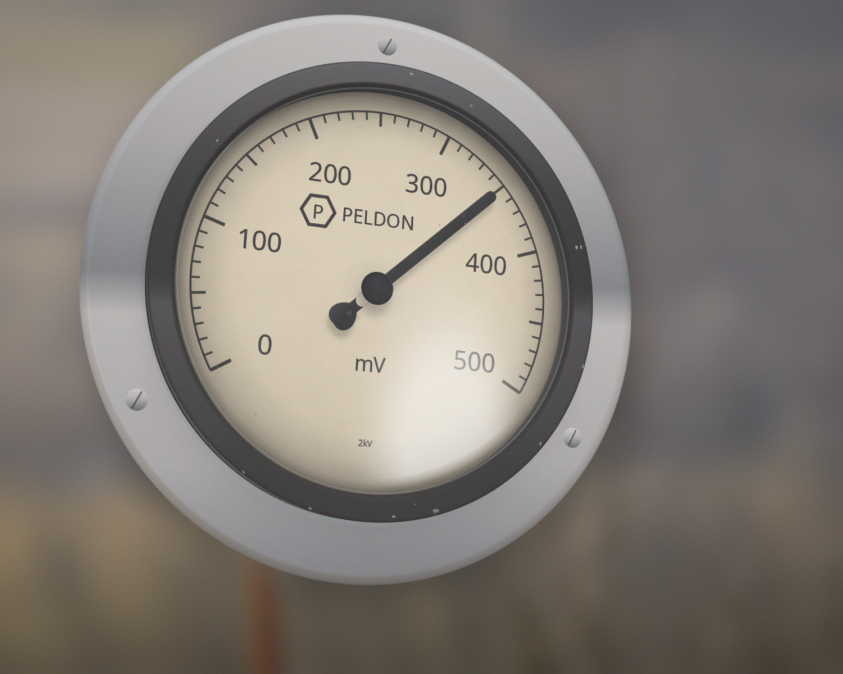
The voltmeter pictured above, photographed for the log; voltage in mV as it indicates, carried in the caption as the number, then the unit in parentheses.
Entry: 350 (mV)
